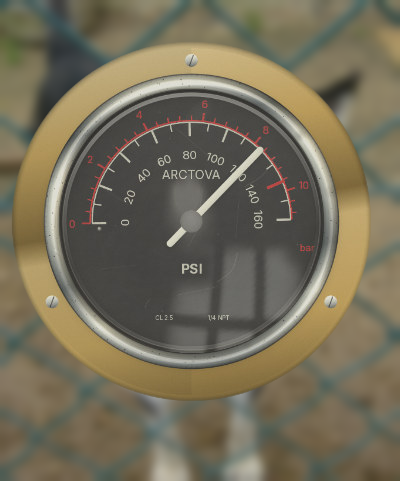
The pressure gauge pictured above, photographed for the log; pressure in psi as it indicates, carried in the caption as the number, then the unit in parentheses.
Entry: 120 (psi)
